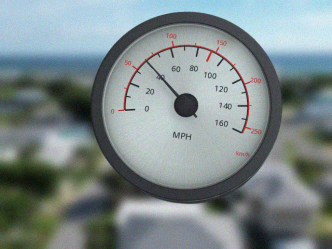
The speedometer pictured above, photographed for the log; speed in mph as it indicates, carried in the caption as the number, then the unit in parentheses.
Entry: 40 (mph)
